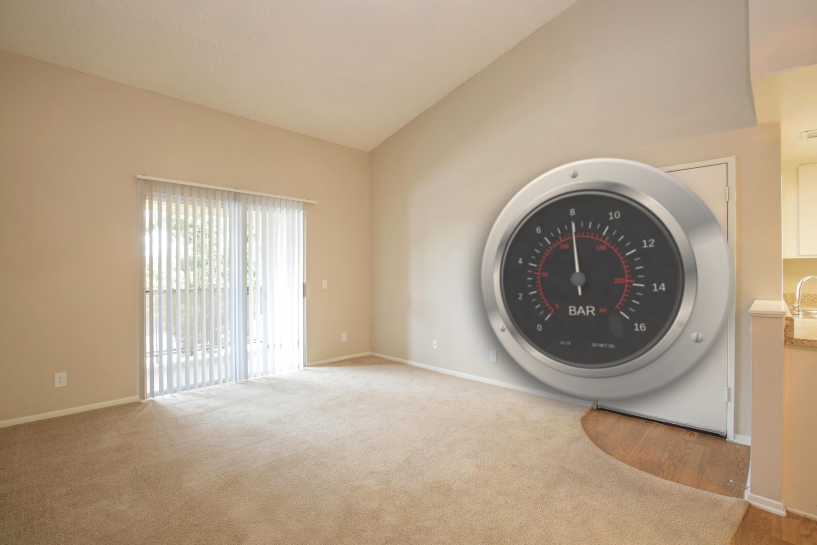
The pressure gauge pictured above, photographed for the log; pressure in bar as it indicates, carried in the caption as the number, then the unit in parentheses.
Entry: 8 (bar)
